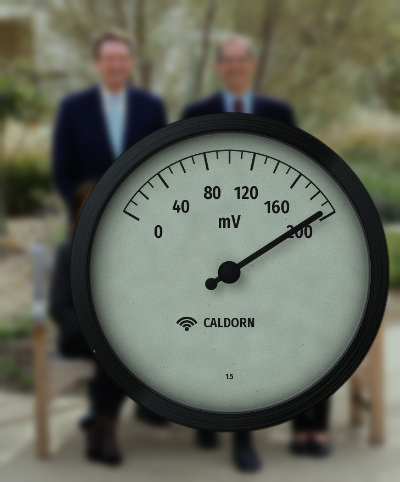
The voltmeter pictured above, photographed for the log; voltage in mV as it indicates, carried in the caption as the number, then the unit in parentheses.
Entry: 195 (mV)
